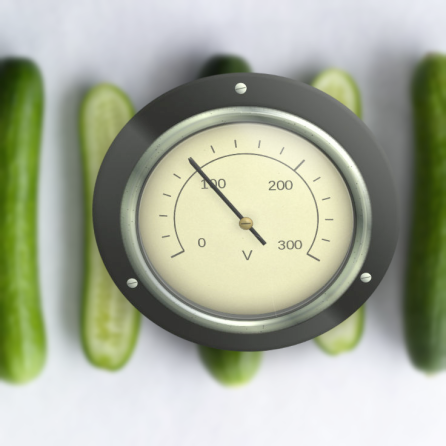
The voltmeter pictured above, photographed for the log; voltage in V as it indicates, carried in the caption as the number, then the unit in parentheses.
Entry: 100 (V)
